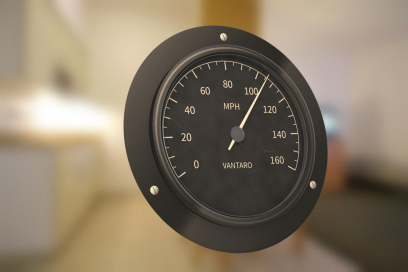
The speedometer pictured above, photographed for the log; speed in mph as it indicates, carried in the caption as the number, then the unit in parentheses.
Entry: 105 (mph)
